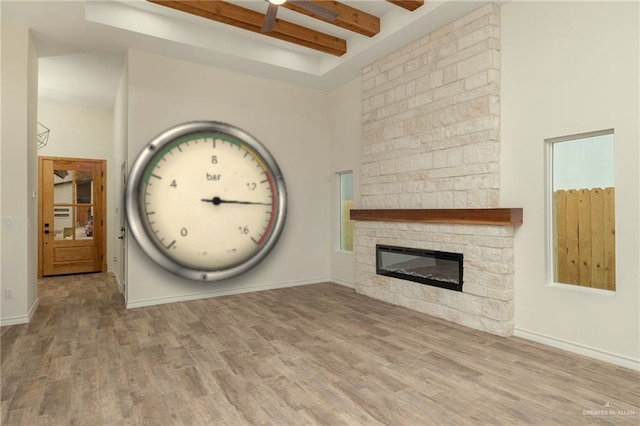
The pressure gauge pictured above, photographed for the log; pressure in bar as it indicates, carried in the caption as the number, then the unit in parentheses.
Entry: 13.5 (bar)
